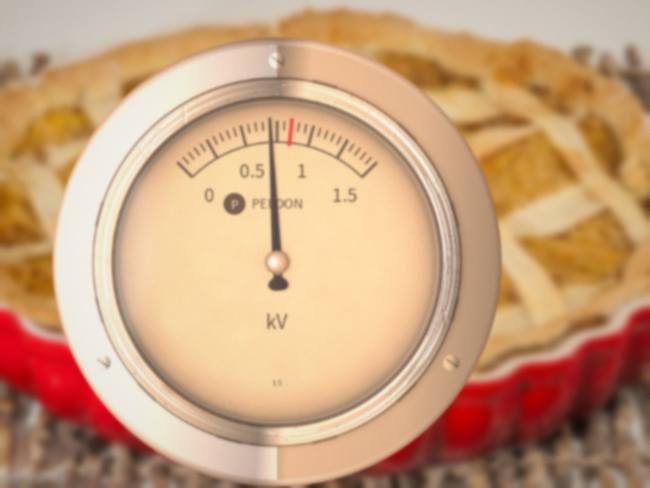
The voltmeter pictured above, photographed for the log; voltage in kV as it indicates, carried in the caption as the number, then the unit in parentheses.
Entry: 0.7 (kV)
